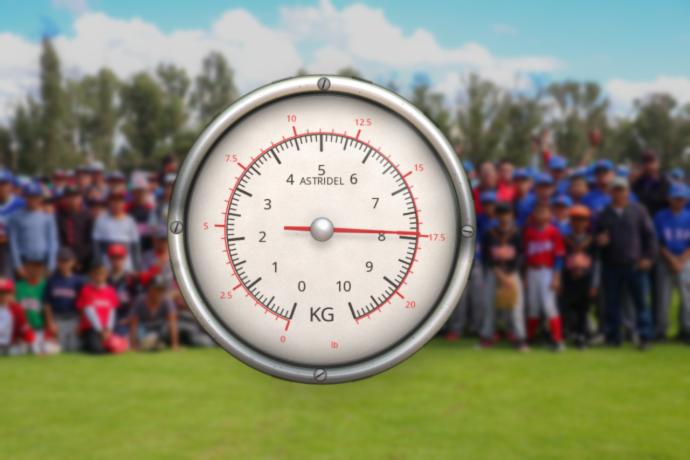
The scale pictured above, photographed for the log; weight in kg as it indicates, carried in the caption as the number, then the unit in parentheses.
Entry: 7.9 (kg)
